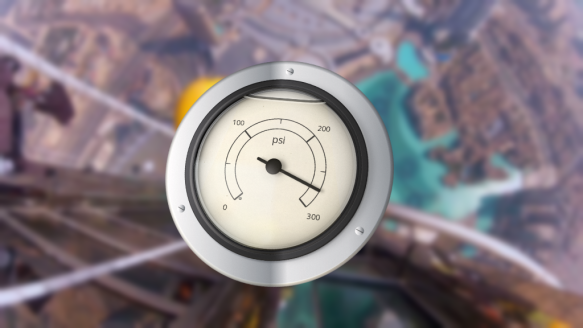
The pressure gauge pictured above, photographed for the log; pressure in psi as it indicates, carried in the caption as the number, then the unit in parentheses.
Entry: 275 (psi)
